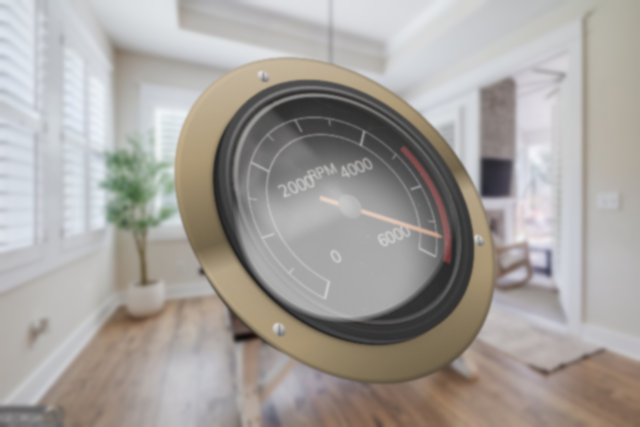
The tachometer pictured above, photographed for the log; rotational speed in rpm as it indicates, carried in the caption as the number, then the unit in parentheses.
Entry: 5750 (rpm)
